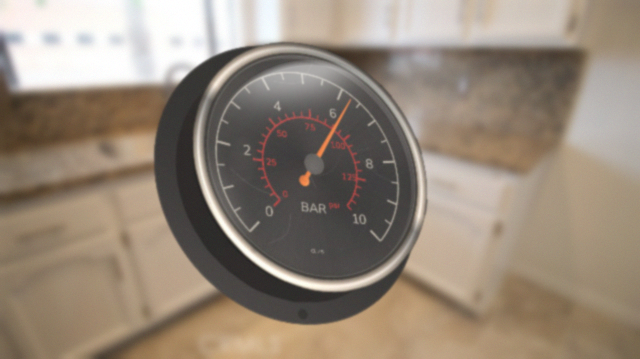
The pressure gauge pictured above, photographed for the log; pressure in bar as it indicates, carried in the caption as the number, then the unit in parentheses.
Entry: 6.25 (bar)
